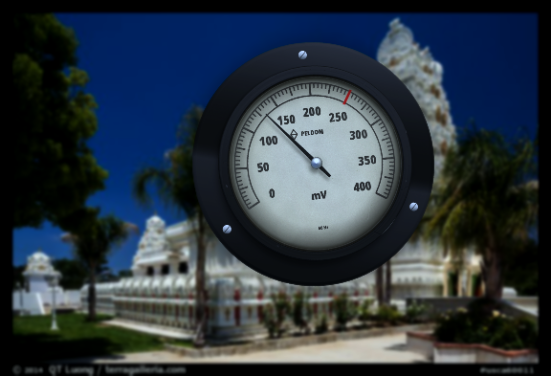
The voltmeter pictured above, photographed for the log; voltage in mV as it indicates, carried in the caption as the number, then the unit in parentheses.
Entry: 130 (mV)
